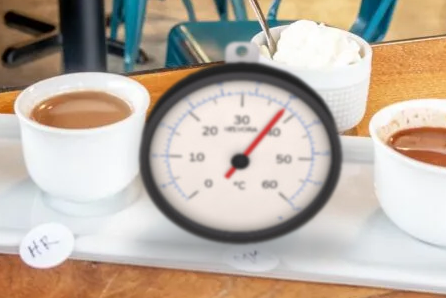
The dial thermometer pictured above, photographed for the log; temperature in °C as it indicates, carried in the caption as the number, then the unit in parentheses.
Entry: 37.5 (°C)
